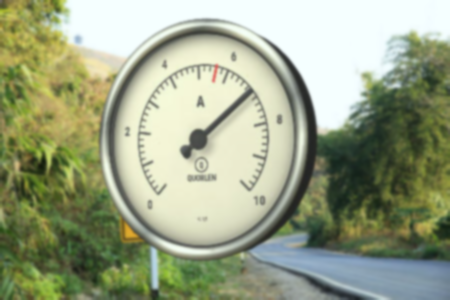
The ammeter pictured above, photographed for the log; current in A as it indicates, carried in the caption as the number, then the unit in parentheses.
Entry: 7 (A)
